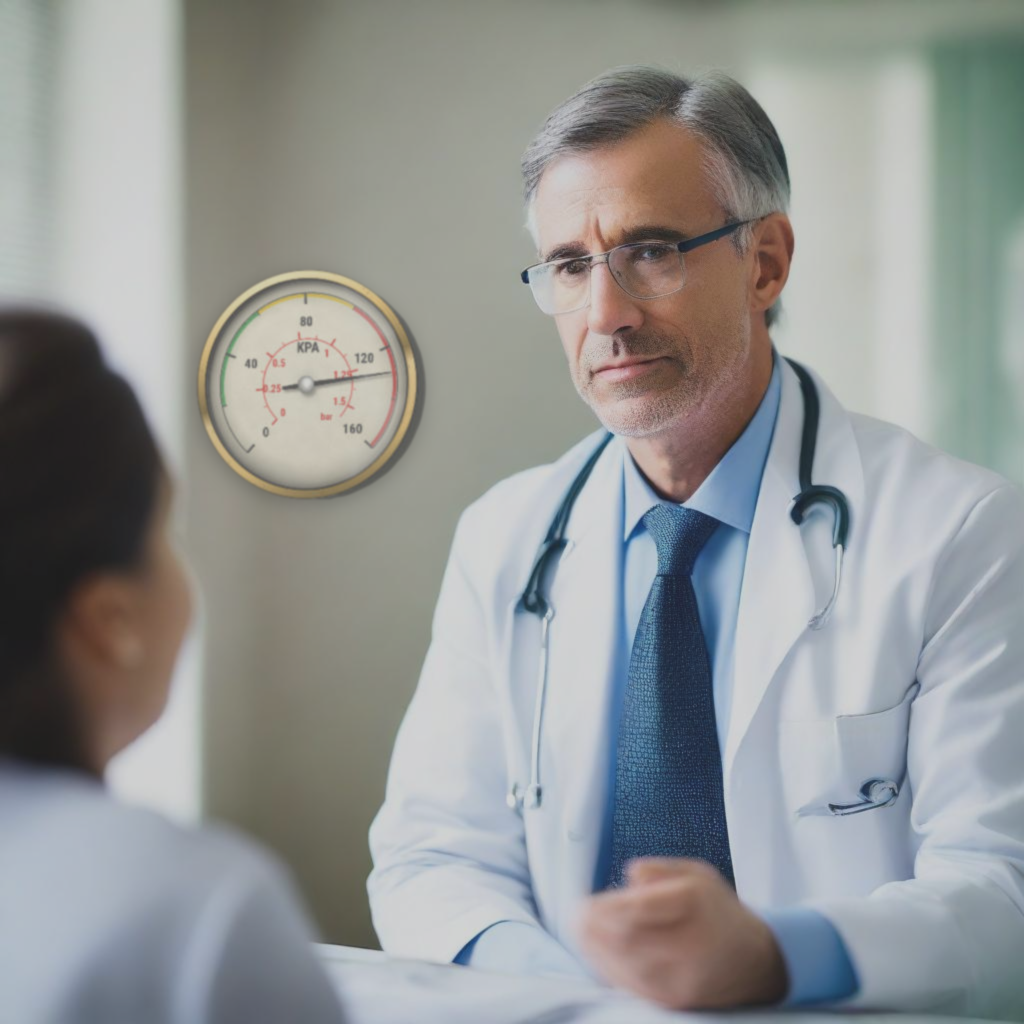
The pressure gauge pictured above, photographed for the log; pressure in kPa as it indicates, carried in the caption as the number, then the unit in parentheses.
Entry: 130 (kPa)
